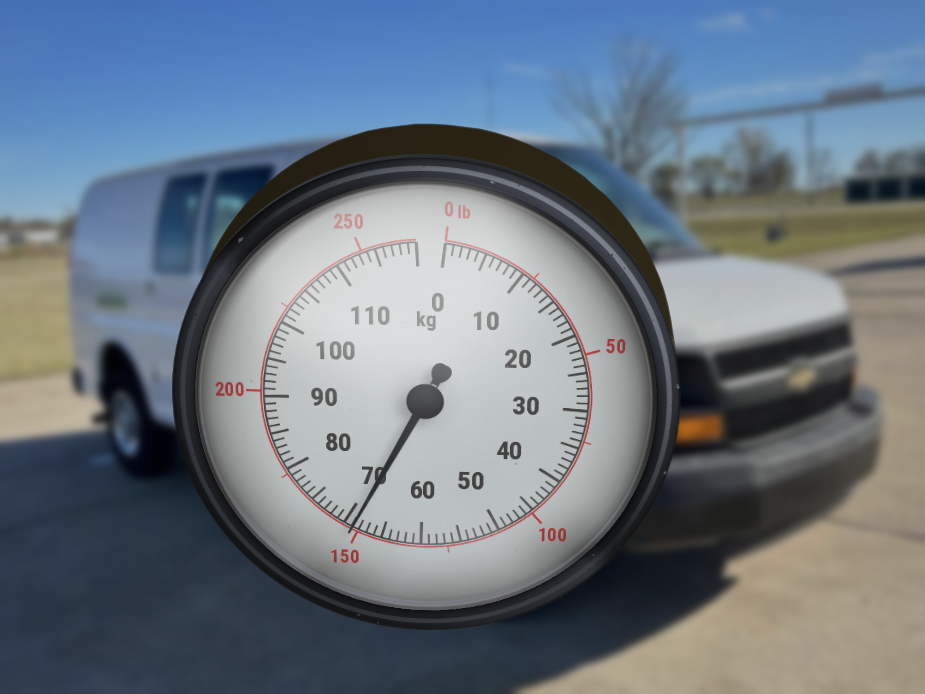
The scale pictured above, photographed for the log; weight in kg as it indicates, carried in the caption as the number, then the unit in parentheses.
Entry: 69 (kg)
